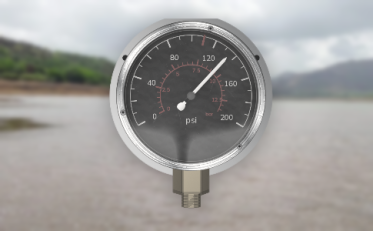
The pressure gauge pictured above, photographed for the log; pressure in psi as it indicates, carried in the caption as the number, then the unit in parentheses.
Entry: 135 (psi)
